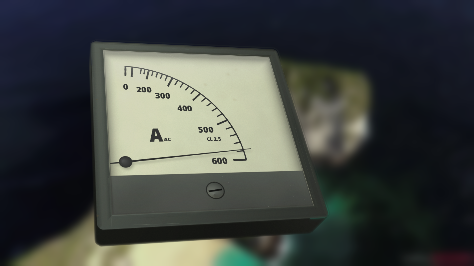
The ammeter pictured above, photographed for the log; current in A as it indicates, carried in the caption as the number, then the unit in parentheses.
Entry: 580 (A)
